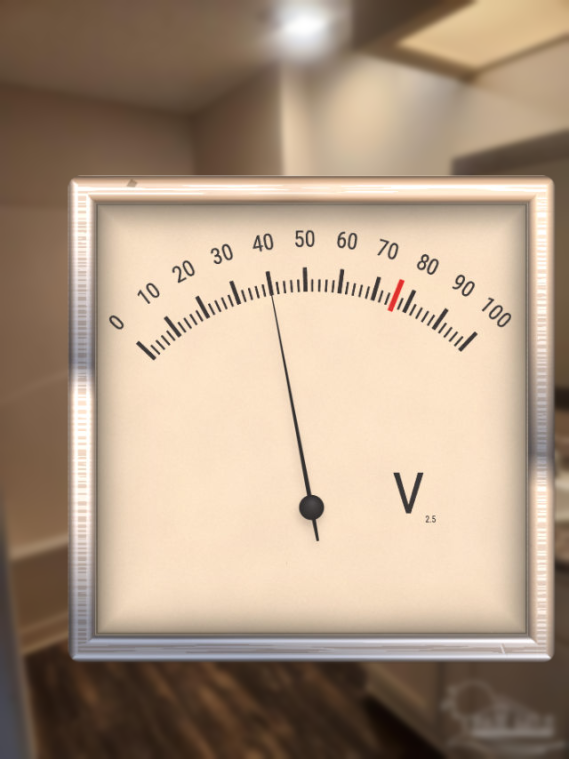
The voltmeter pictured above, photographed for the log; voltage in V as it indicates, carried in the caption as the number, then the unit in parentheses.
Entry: 40 (V)
